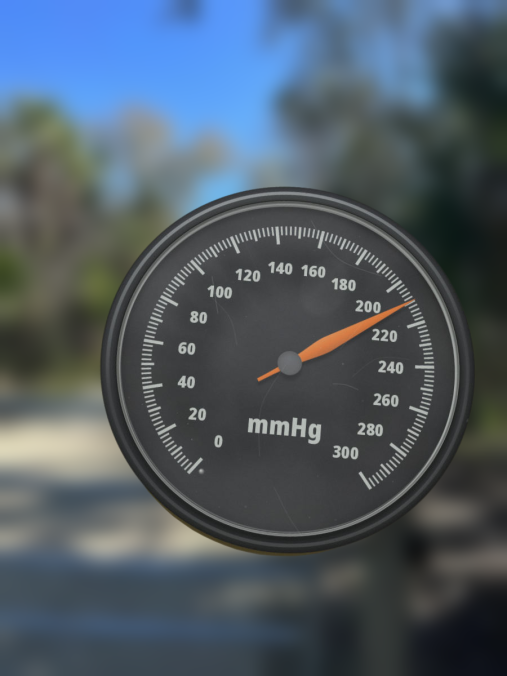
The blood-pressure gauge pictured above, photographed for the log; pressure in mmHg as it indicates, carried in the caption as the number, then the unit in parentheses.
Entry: 210 (mmHg)
